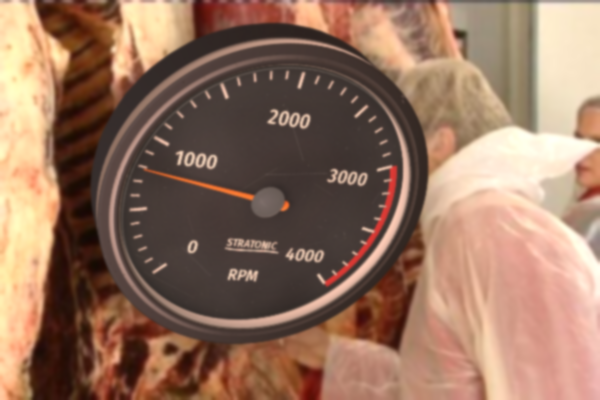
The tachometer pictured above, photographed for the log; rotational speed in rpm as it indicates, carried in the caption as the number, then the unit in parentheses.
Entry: 800 (rpm)
